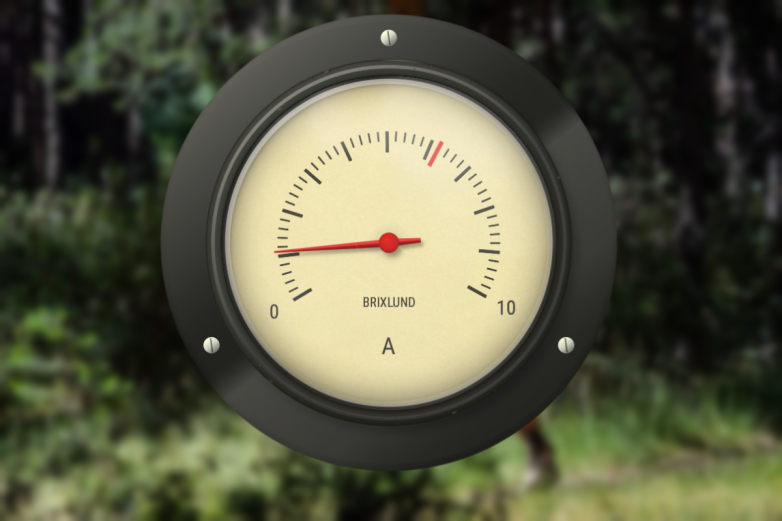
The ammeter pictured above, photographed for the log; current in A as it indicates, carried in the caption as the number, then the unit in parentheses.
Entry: 1.1 (A)
